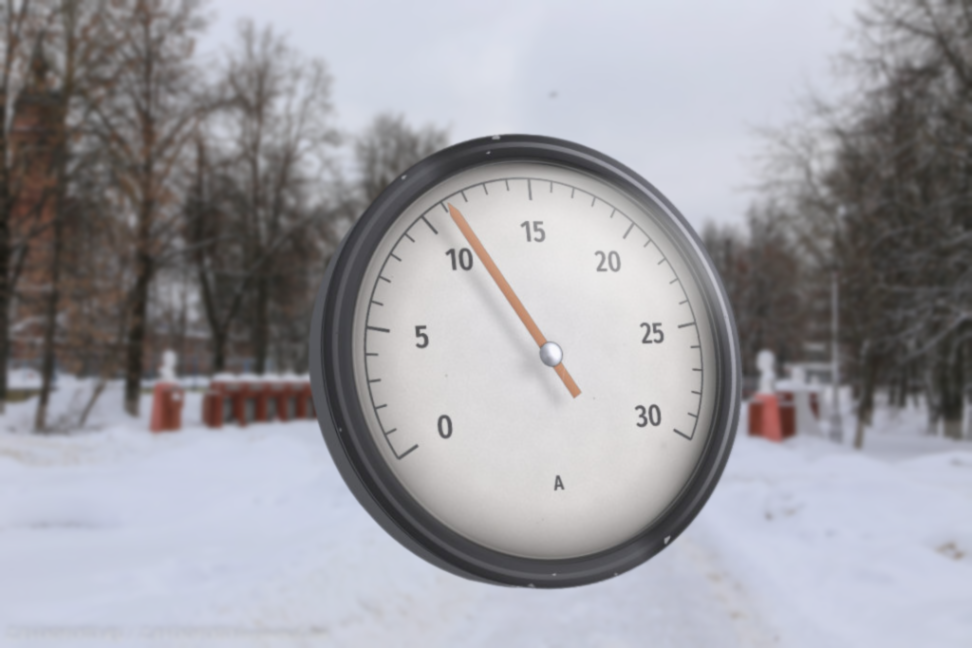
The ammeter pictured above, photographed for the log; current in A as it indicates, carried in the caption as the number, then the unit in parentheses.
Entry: 11 (A)
